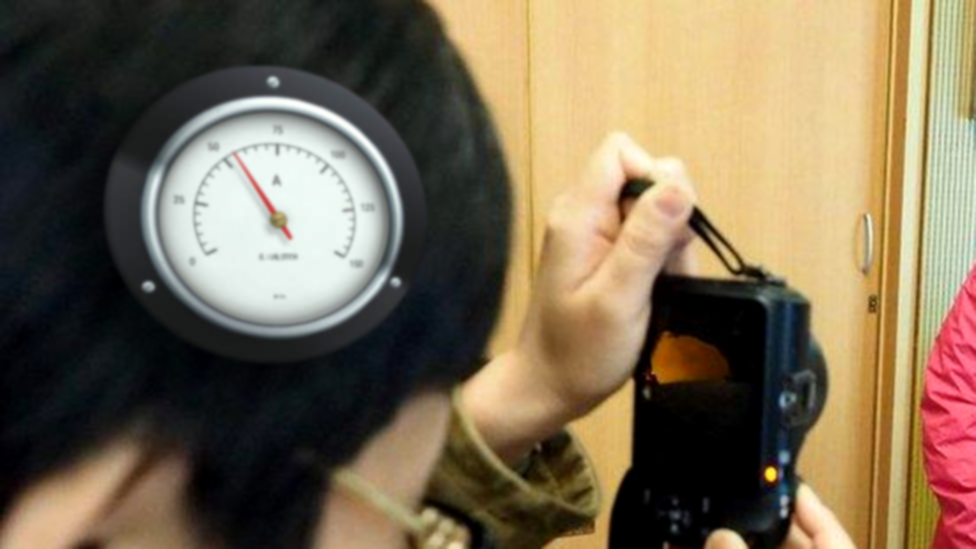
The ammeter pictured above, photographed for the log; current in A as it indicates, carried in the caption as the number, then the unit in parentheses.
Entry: 55 (A)
